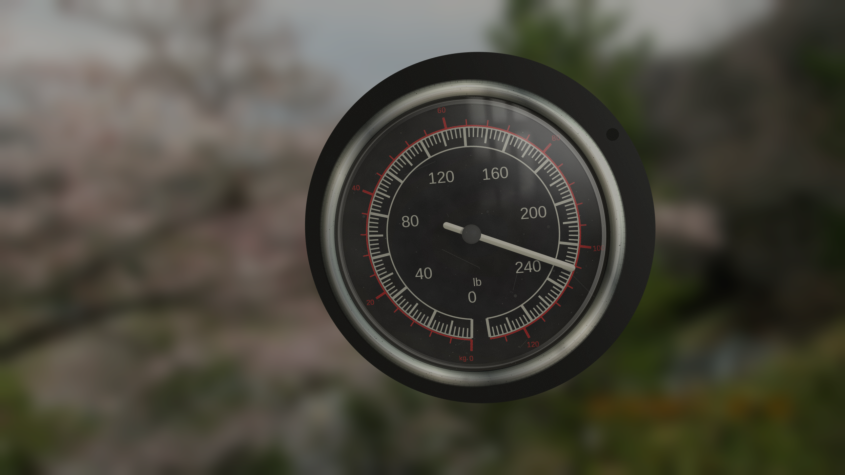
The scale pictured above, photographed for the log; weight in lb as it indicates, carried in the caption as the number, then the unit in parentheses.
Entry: 230 (lb)
